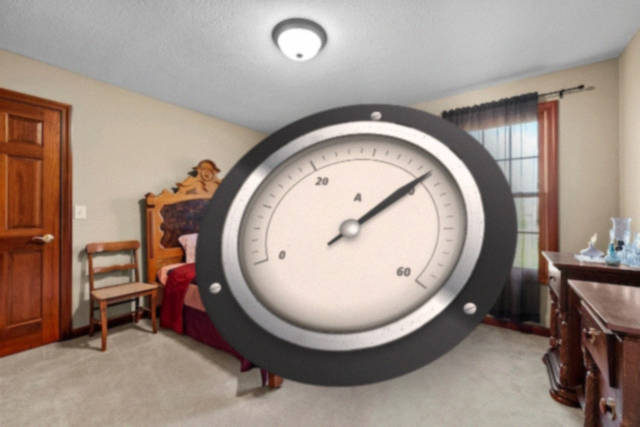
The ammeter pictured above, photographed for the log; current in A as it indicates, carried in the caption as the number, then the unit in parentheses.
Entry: 40 (A)
